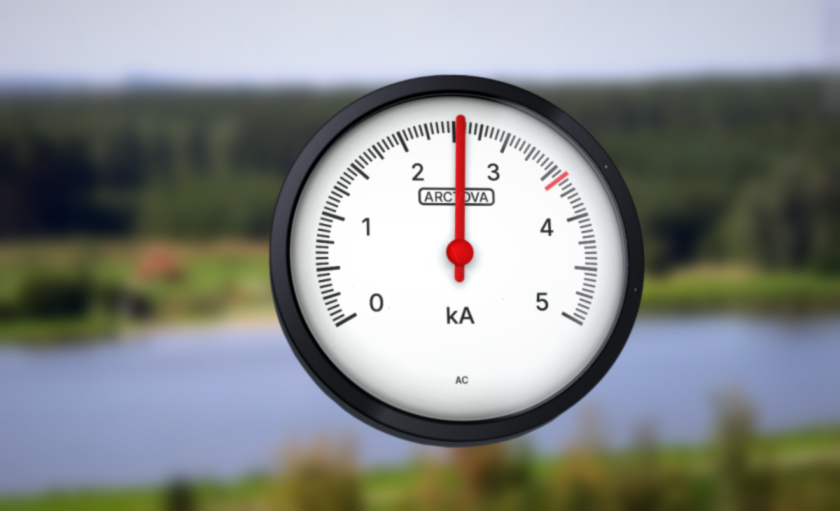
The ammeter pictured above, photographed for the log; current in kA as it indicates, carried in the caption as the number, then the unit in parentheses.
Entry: 2.55 (kA)
